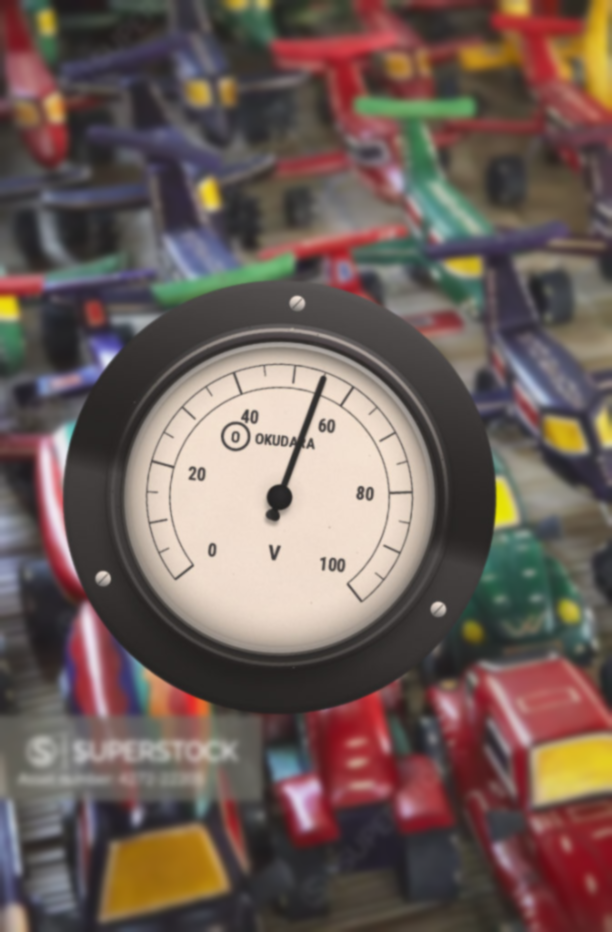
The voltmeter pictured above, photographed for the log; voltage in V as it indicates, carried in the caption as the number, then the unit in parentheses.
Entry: 55 (V)
